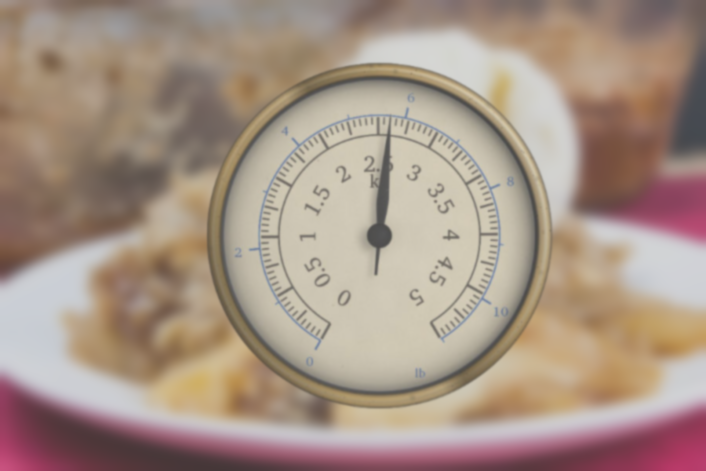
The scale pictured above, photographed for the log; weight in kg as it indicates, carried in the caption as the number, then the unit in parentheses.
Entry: 2.6 (kg)
